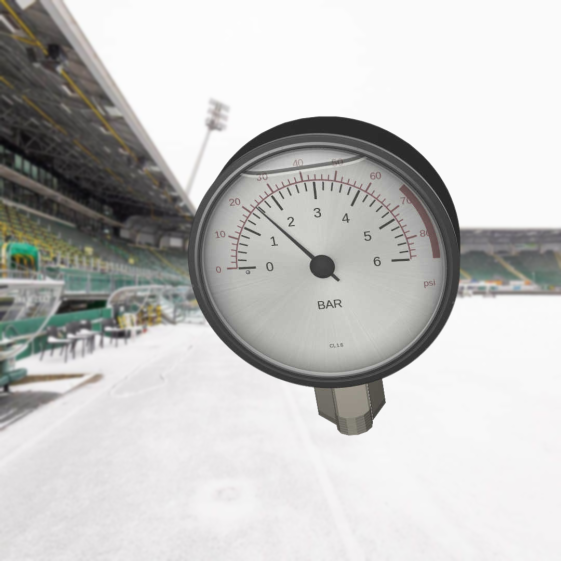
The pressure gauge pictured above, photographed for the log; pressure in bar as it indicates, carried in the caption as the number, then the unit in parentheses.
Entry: 1.6 (bar)
